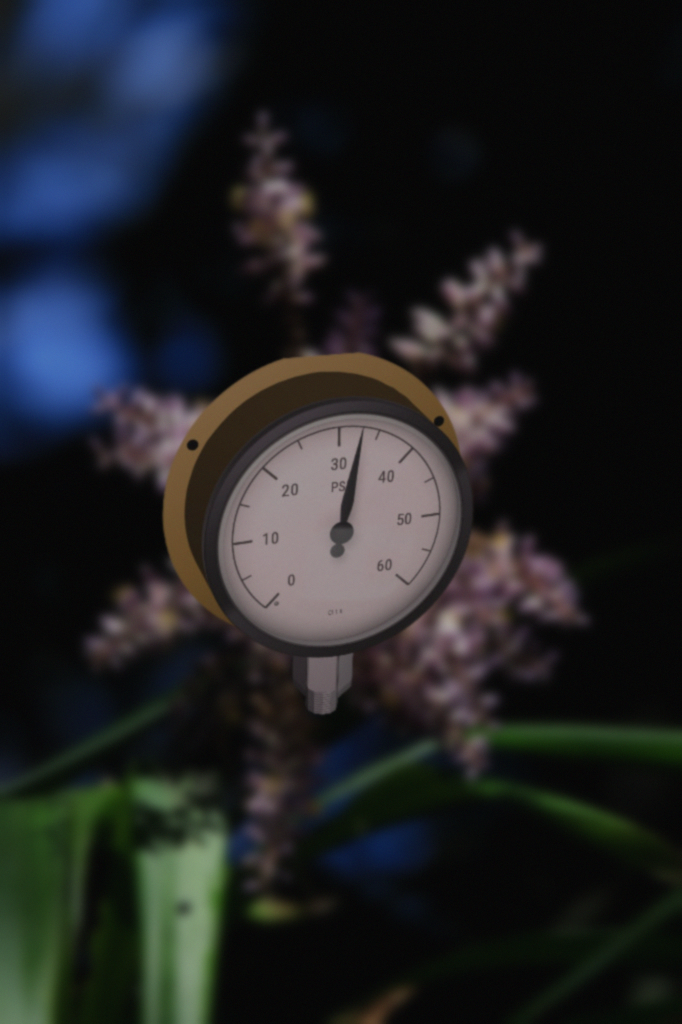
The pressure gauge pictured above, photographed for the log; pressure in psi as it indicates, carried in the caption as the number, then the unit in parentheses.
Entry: 32.5 (psi)
